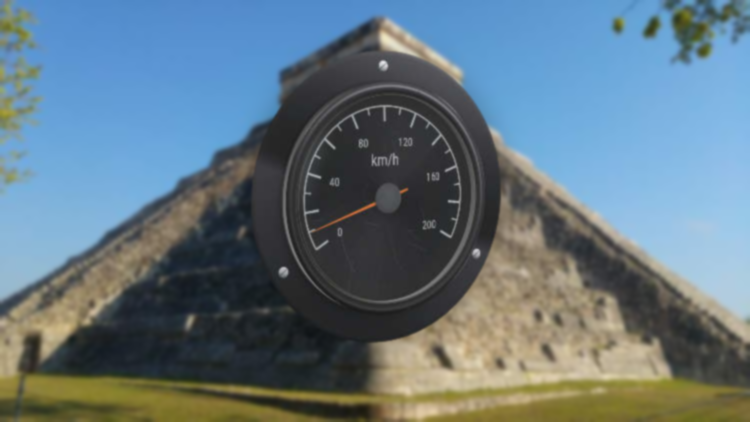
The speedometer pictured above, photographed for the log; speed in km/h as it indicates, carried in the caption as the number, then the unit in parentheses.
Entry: 10 (km/h)
